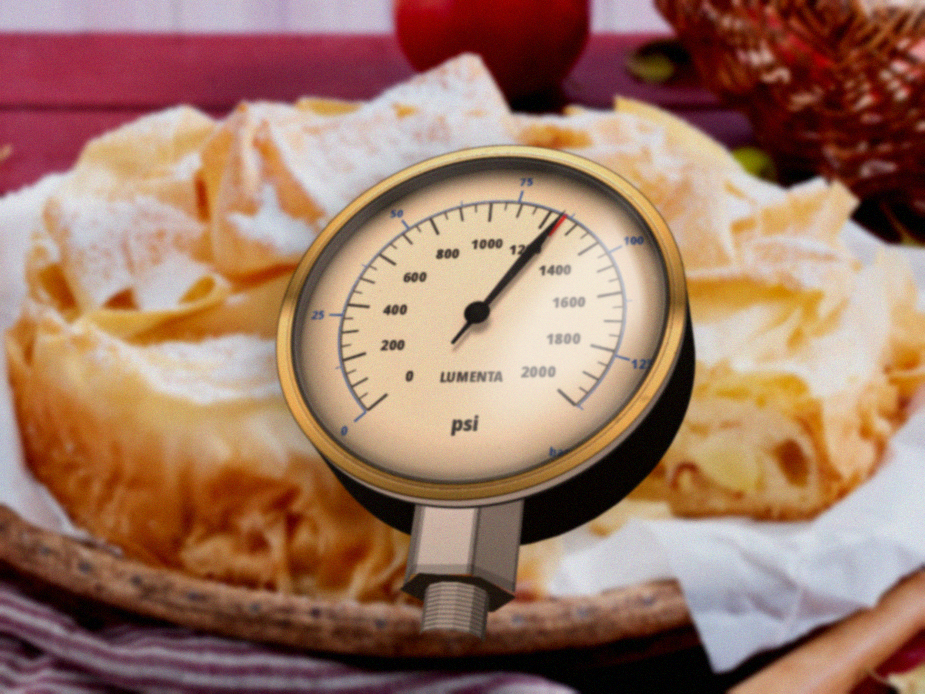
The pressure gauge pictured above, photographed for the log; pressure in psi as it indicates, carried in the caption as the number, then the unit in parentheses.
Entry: 1250 (psi)
